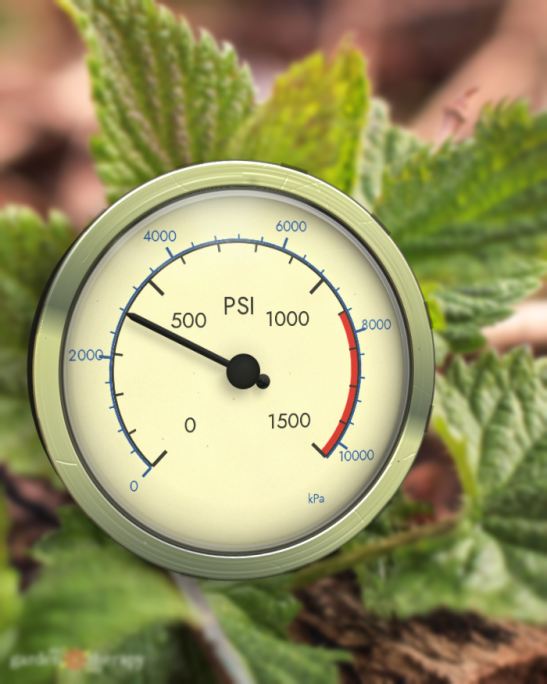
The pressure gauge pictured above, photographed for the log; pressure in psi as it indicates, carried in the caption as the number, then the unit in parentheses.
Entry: 400 (psi)
